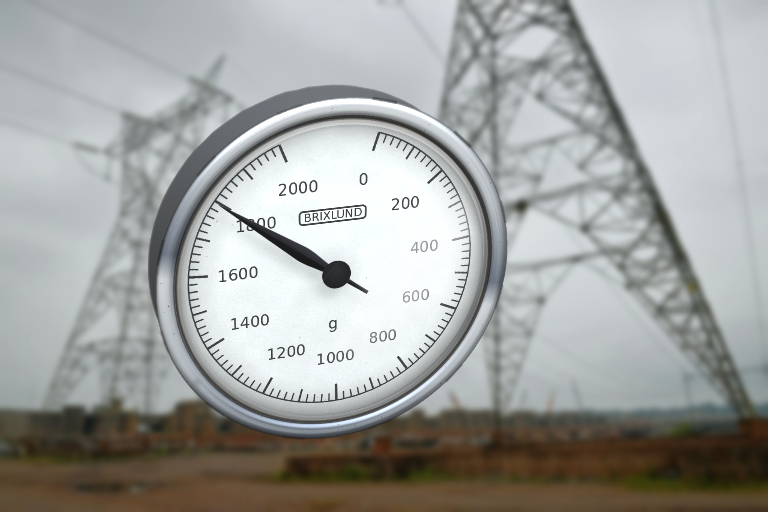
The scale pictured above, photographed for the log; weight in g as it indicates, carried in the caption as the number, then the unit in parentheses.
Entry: 1800 (g)
